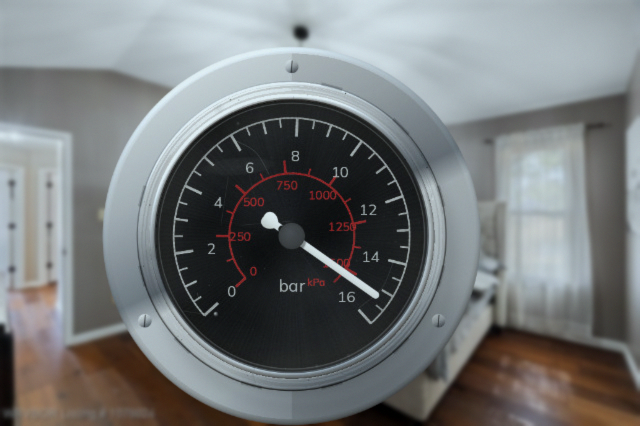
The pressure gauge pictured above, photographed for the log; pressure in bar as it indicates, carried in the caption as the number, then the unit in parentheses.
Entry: 15.25 (bar)
